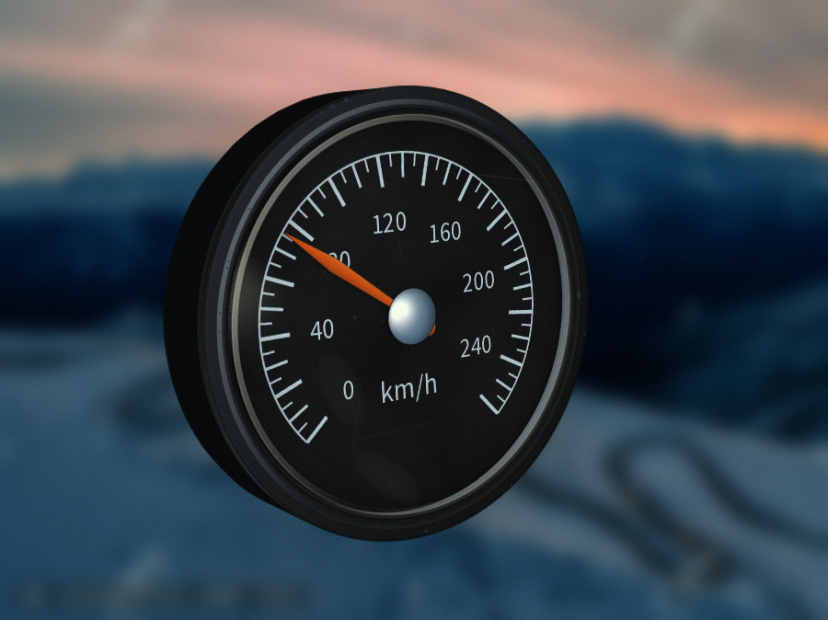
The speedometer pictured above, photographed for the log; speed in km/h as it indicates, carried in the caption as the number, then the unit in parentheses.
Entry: 75 (km/h)
